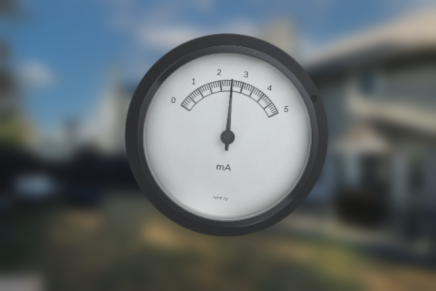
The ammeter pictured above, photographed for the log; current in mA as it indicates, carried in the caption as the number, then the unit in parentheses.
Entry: 2.5 (mA)
